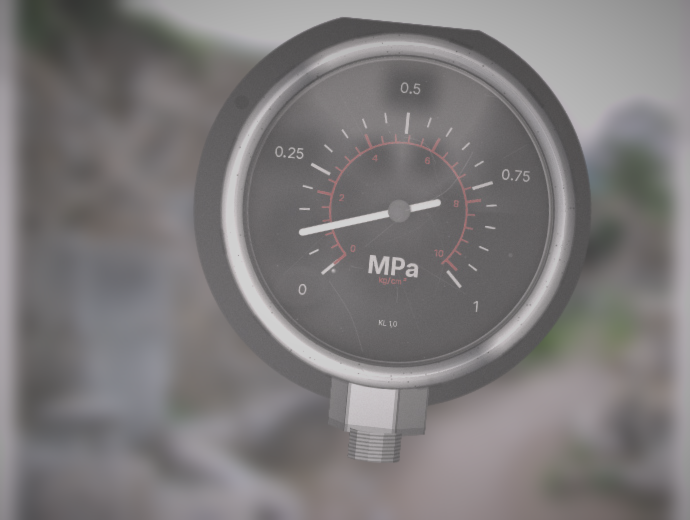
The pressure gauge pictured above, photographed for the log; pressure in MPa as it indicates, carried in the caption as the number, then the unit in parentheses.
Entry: 0.1 (MPa)
